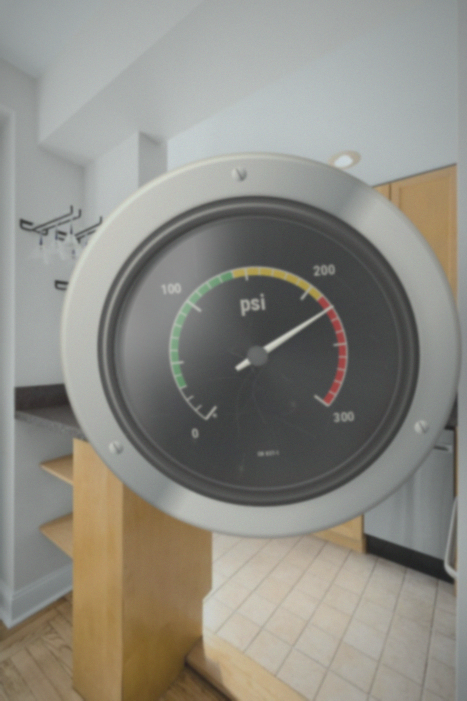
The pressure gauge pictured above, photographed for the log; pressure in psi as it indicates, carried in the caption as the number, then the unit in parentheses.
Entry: 220 (psi)
